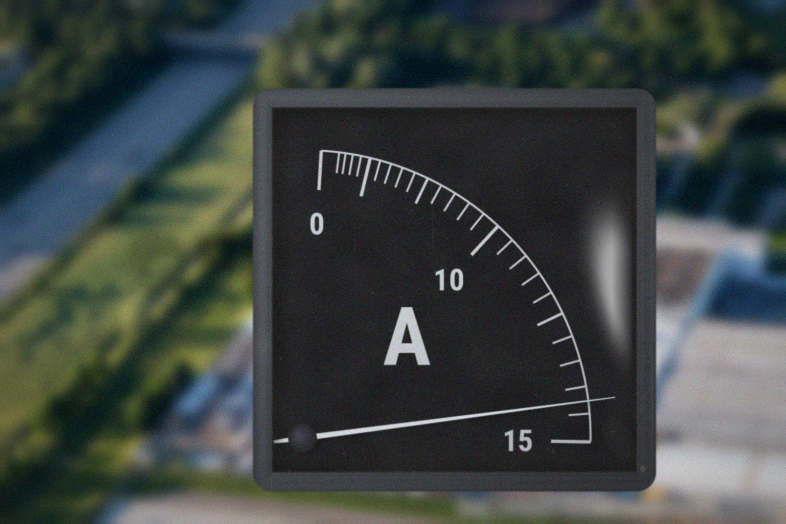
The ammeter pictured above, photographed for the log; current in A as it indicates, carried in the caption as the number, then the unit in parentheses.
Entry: 14.25 (A)
